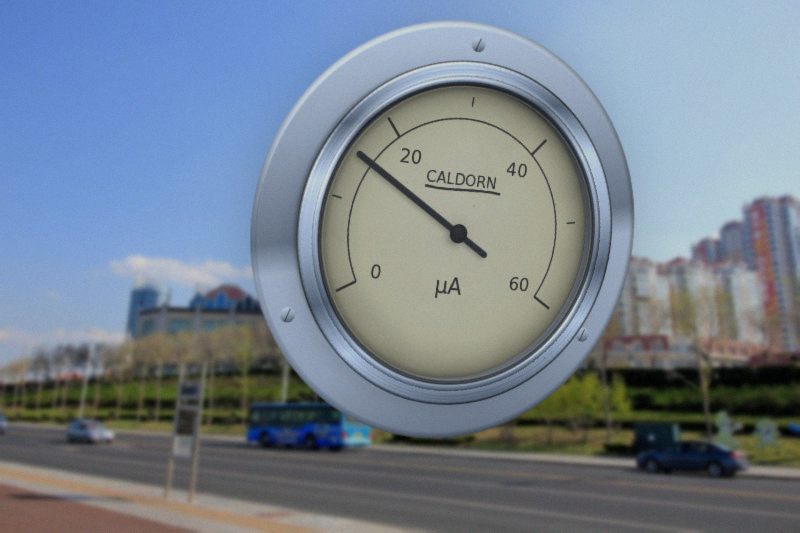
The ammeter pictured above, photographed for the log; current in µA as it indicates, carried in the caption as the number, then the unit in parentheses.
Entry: 15 (µA)
